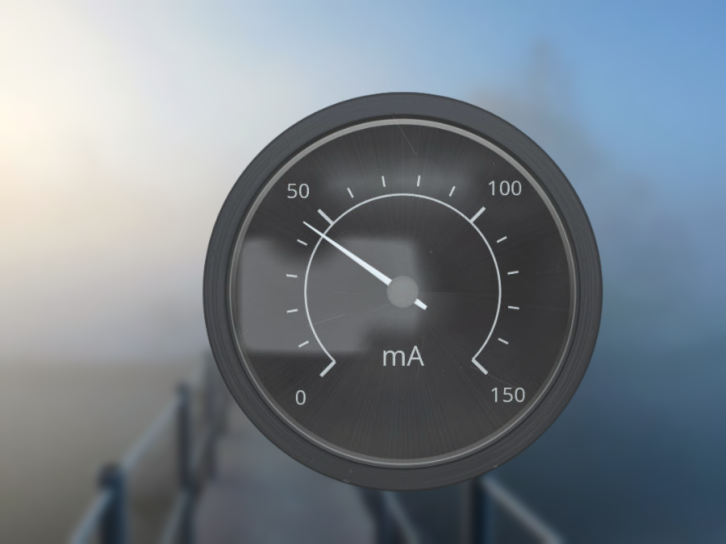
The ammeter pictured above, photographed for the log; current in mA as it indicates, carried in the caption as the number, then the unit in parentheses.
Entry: 45 (mA)
